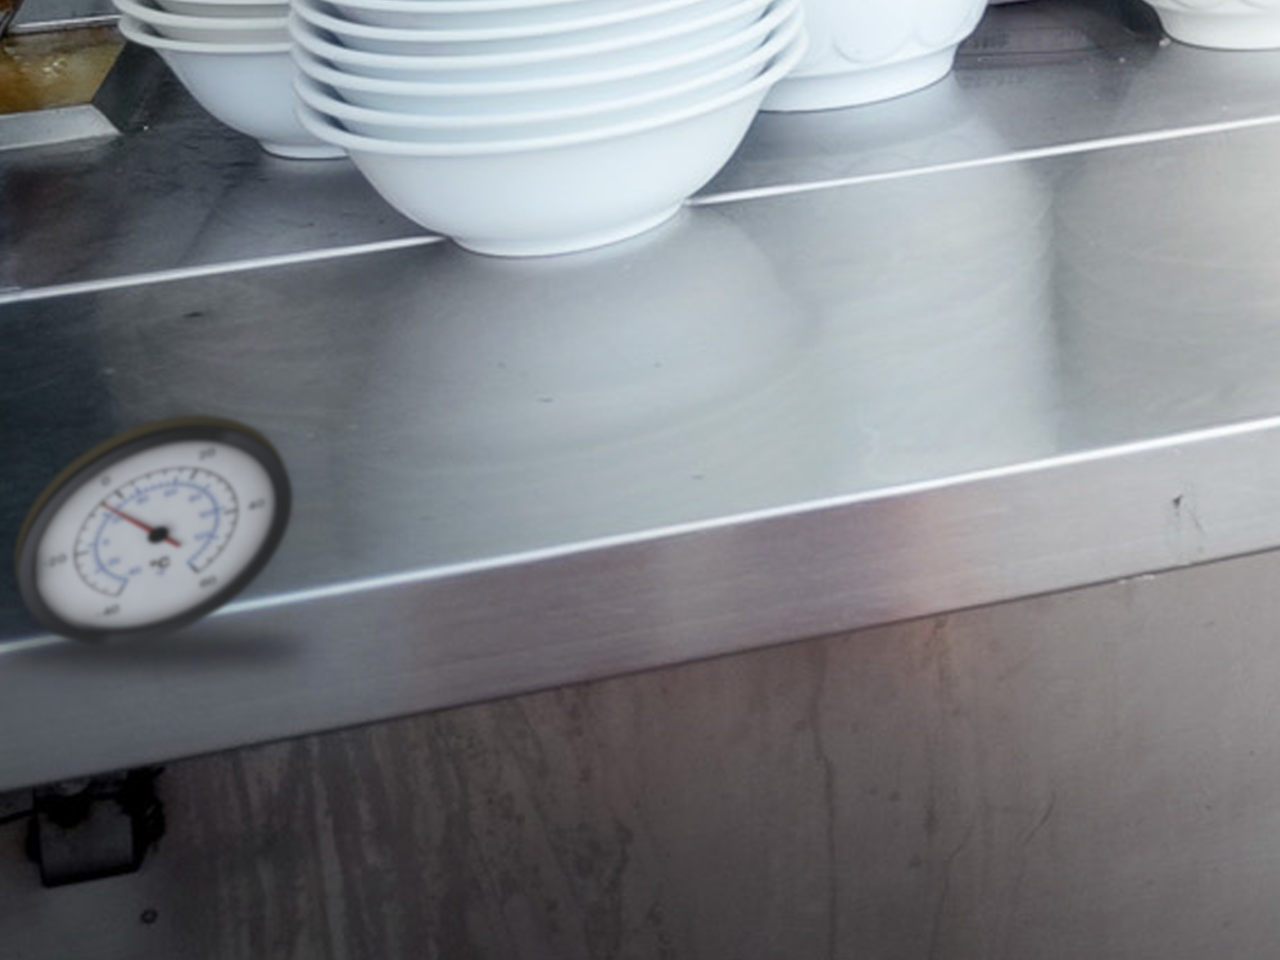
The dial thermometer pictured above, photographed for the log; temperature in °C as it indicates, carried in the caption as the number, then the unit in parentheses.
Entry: -4 (°C)
